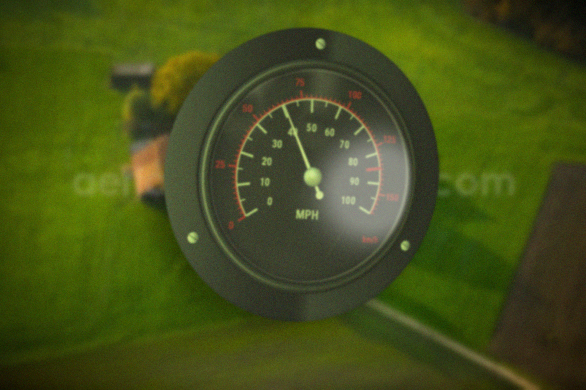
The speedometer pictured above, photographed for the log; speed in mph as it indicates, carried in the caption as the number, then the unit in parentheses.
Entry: 40 (mph)
